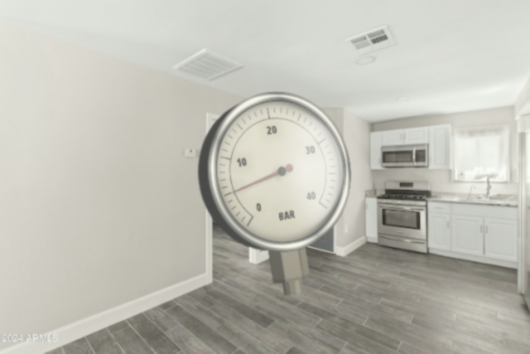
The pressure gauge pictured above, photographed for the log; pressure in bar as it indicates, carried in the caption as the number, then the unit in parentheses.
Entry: 5 (bar)
